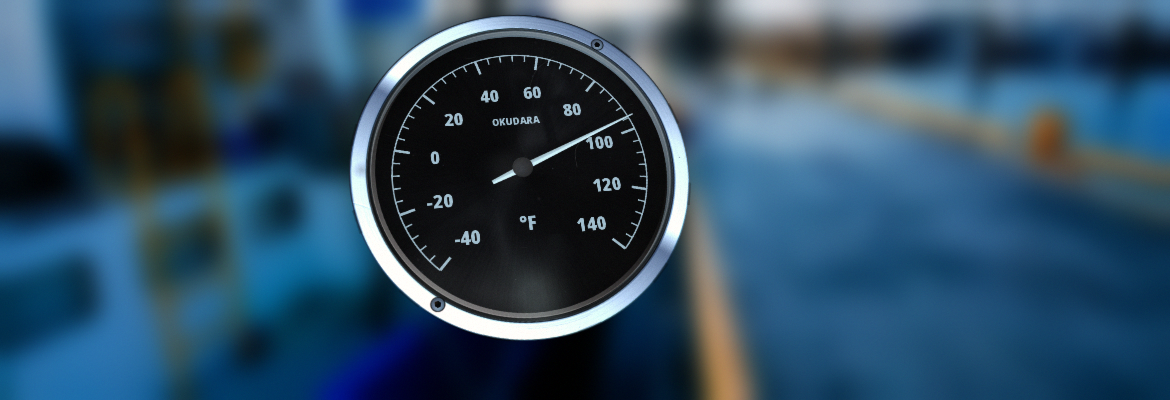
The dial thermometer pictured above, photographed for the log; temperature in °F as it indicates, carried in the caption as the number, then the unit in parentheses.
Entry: 96 (°F)
